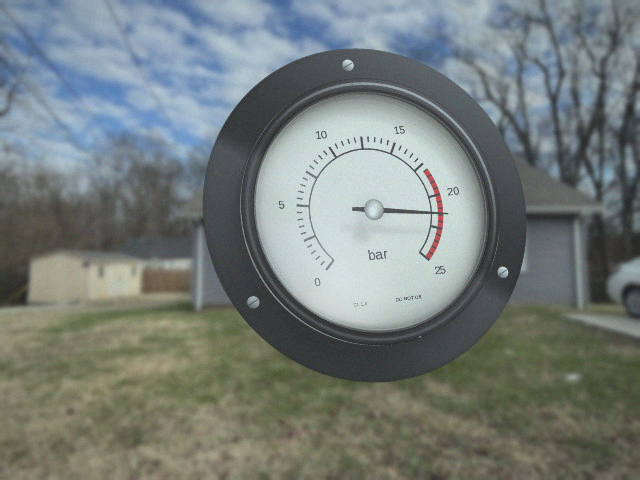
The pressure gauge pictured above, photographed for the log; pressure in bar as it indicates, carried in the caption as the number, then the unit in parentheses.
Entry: 21.5 (bar)
